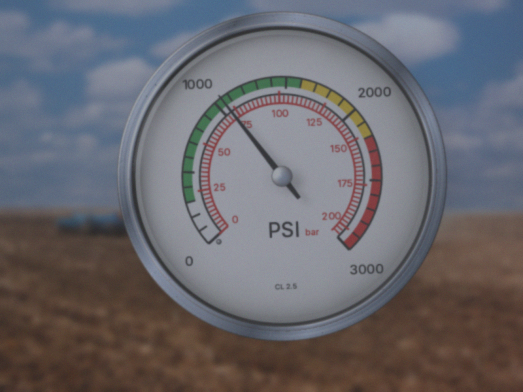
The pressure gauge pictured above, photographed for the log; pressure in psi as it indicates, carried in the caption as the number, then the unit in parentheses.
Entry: 1050 (psi)
